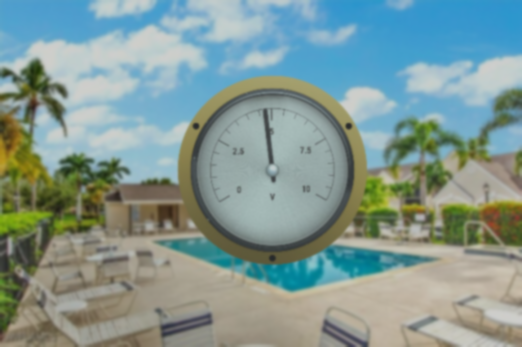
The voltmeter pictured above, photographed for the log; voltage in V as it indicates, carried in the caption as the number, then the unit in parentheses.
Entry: 4.75 (V)
